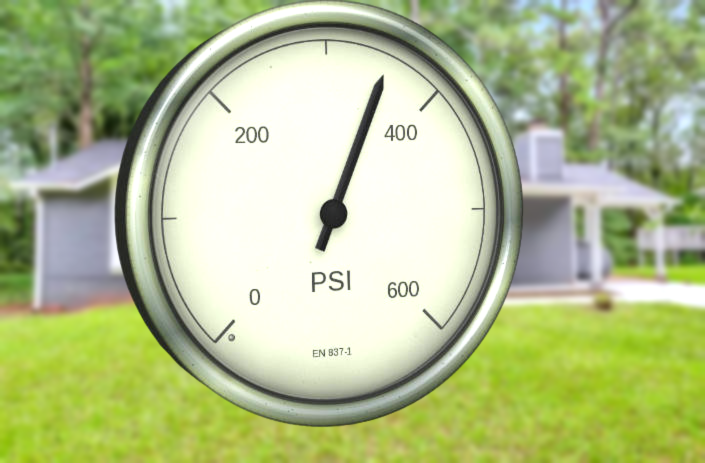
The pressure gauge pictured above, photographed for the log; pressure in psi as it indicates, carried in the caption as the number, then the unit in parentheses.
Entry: 350 (psi)
